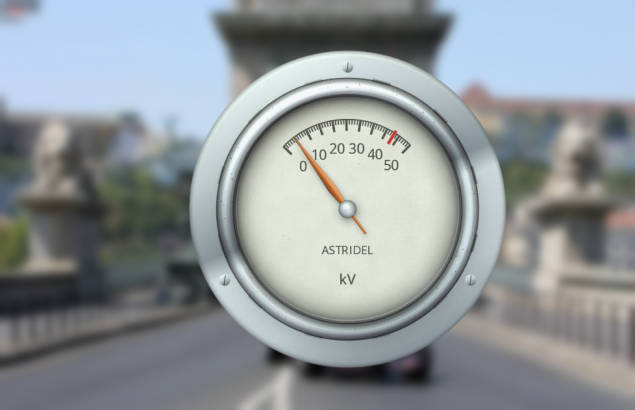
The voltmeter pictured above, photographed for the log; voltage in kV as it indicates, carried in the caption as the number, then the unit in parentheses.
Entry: 5 (kV)
